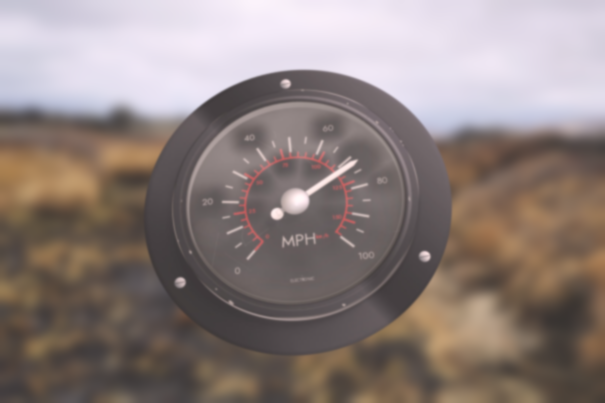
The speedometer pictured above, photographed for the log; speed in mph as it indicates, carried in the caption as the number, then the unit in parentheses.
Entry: 72.5 (mph)
